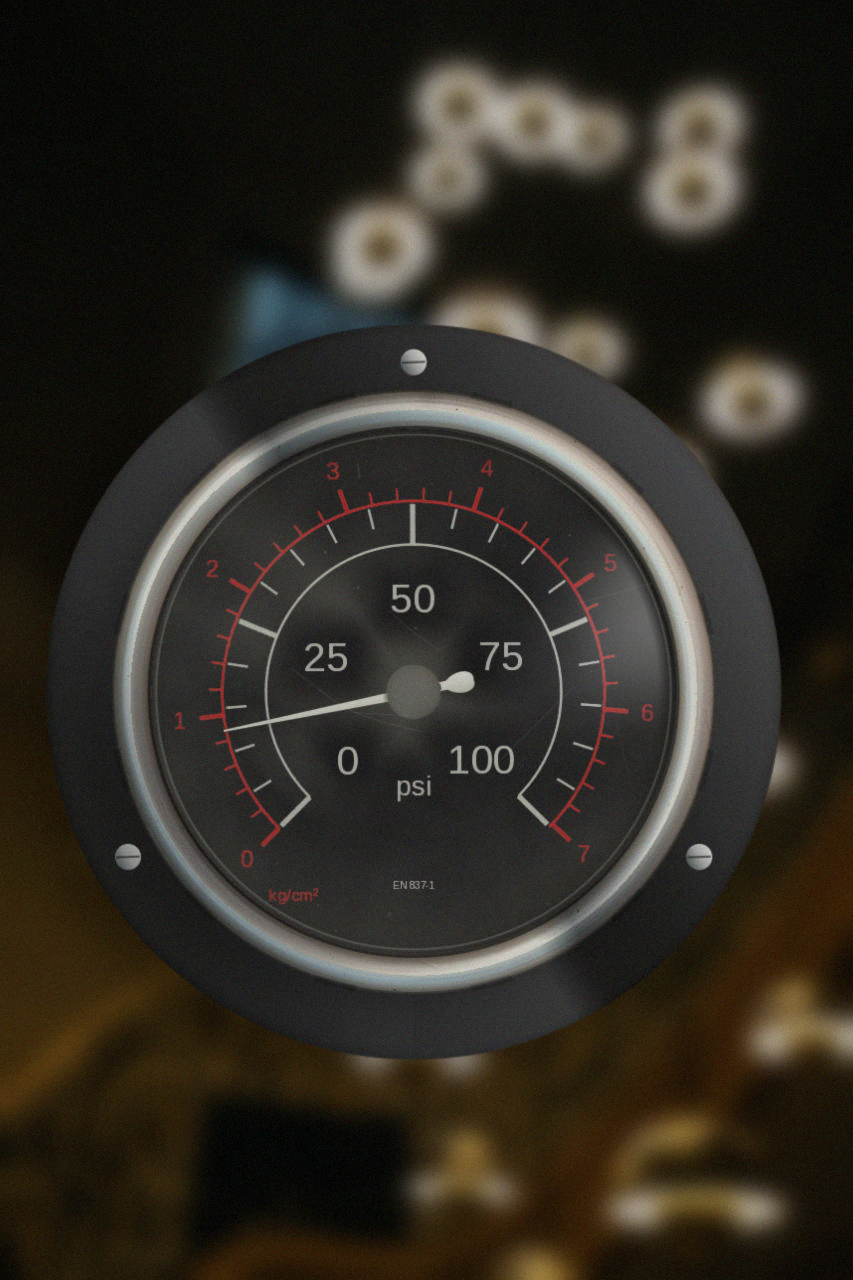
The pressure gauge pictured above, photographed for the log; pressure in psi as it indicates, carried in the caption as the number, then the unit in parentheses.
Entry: 12.5 (psi)
